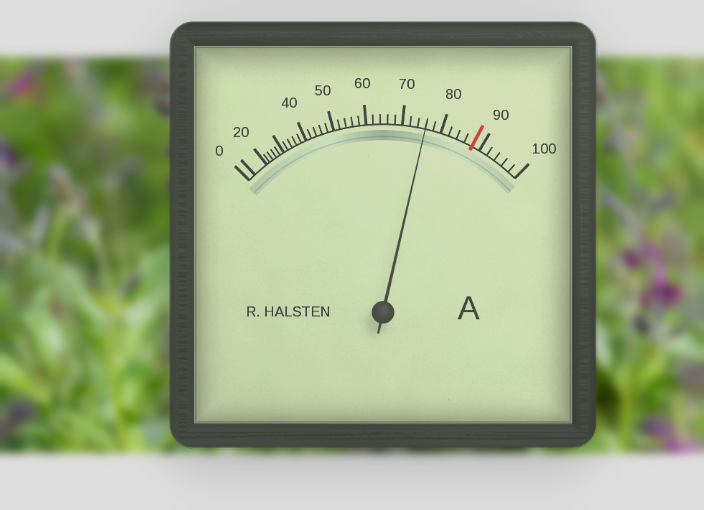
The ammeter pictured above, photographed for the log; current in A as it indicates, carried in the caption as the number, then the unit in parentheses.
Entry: 76 (A)
